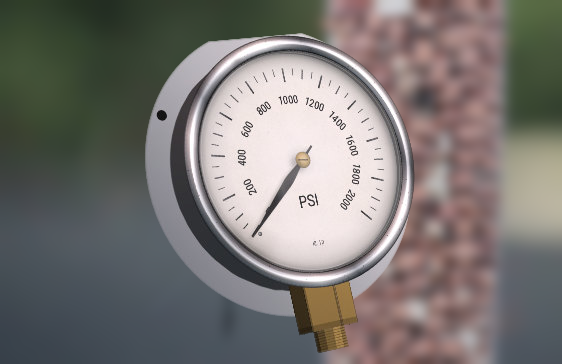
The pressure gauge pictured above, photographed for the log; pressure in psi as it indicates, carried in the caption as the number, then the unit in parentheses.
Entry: 0 (psi)
